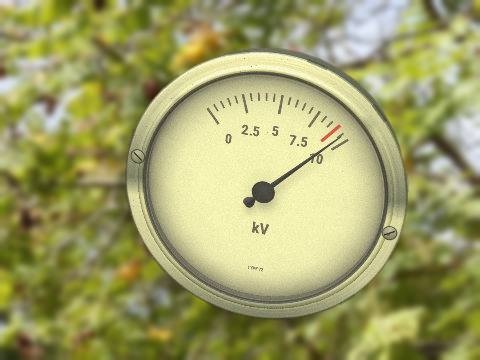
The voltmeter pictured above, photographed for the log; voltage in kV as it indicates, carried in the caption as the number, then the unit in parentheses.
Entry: 9.5 (kV)
